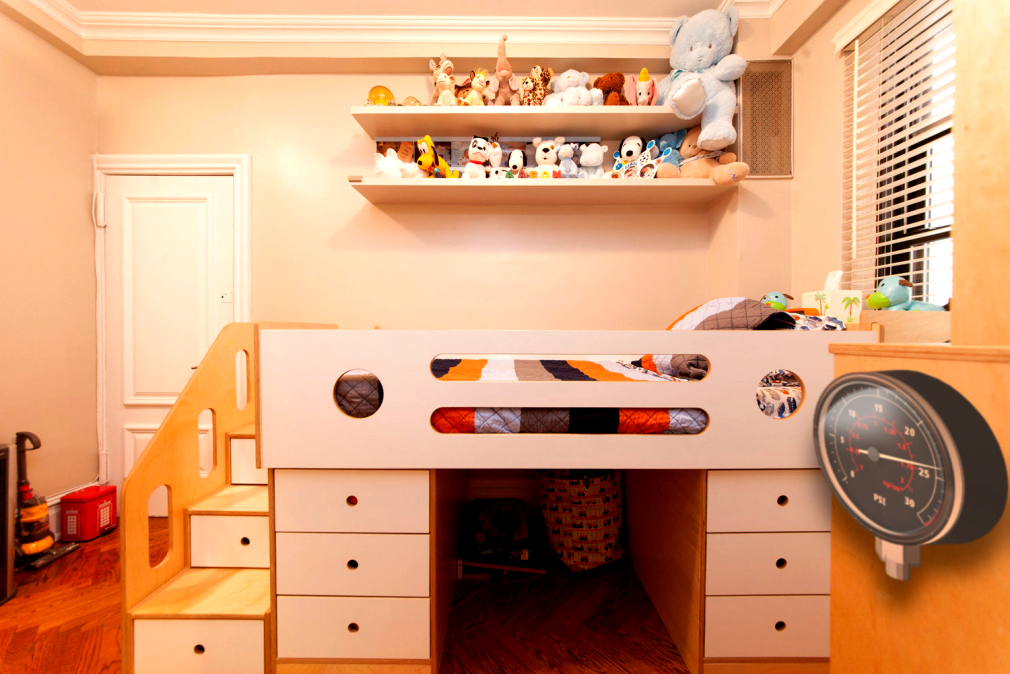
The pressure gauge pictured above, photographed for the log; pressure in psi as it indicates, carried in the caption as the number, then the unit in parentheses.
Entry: 24 (psi)
